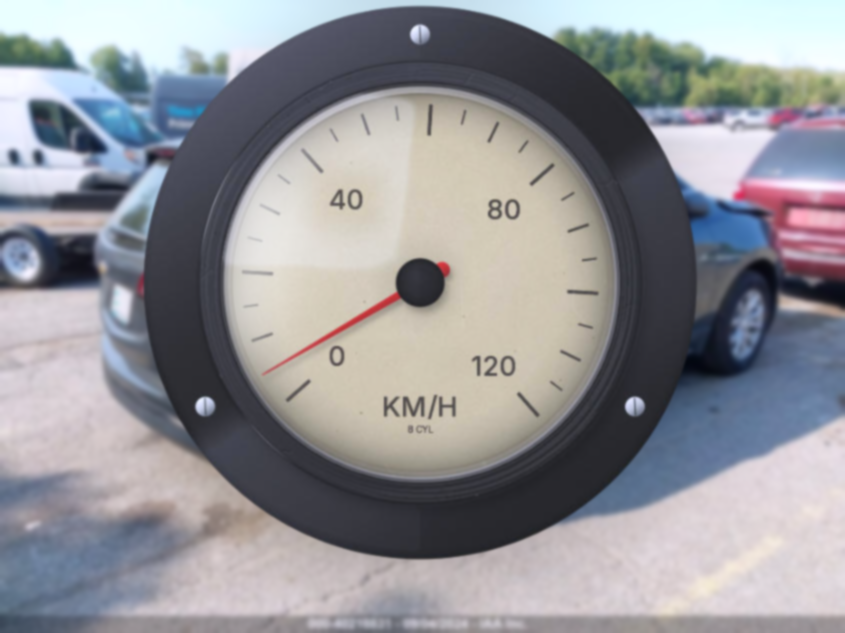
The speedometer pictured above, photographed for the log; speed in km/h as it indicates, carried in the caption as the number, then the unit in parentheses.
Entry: 5 (km/h)
